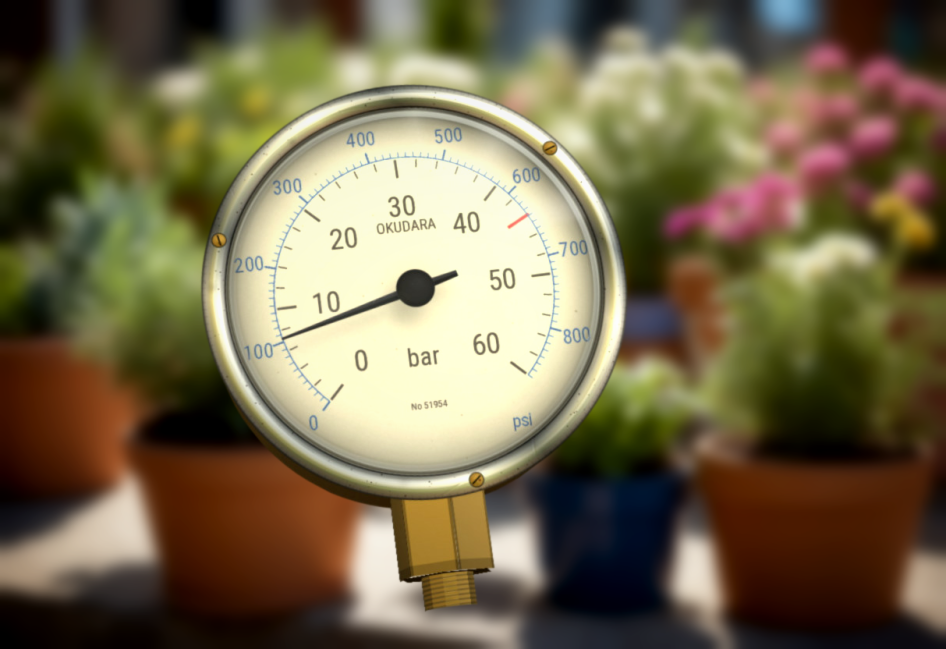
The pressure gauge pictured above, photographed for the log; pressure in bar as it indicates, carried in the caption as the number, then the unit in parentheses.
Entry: 7 (bar)
